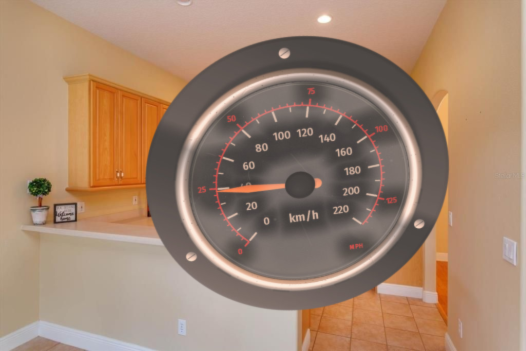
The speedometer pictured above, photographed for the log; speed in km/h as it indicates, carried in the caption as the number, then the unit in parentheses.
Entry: 40 (km/h)
